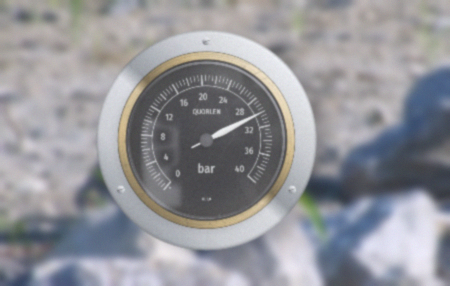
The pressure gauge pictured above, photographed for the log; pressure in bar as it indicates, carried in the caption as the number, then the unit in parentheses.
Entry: 30 (bar)
